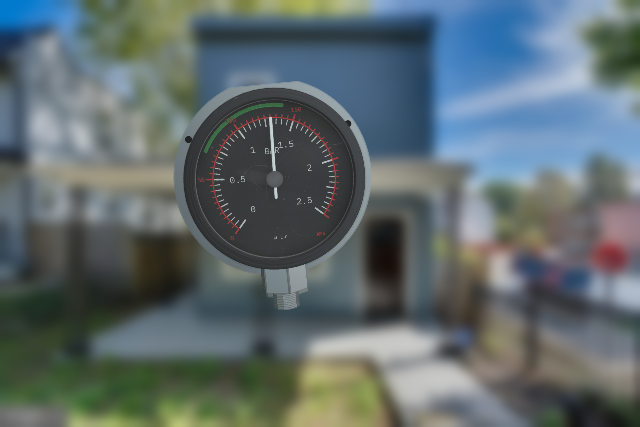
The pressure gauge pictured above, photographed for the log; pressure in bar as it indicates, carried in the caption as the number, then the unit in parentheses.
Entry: 1.3 (bar)
